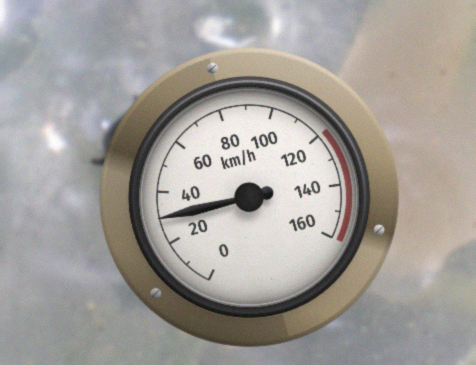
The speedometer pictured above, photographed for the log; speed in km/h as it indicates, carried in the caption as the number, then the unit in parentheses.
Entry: 30 (km/h)
